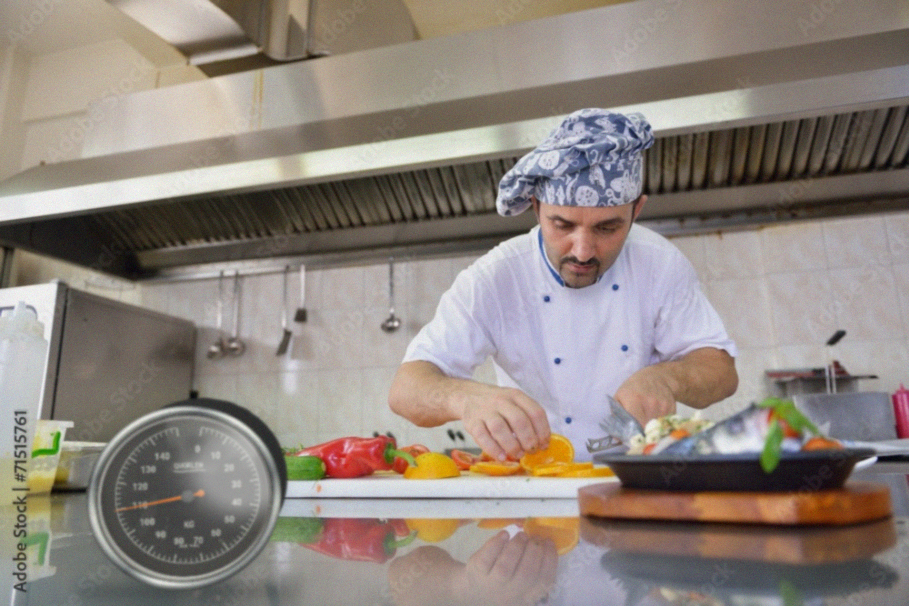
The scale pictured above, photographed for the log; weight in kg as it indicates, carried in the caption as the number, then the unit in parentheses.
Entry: 110 (kg)
